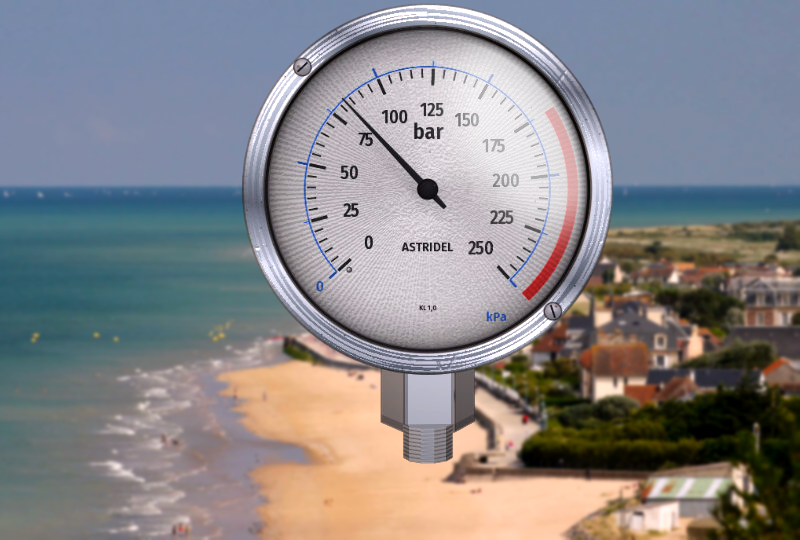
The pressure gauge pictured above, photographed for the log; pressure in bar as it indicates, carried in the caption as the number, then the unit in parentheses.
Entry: 82.5 (bar)
